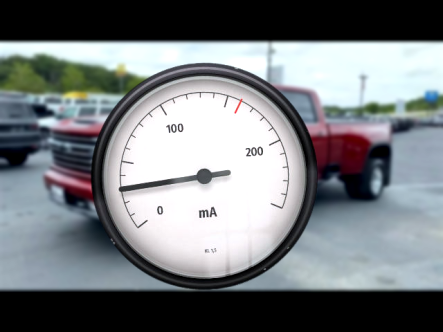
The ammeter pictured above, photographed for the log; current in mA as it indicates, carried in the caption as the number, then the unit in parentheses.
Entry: 30 (mA)
